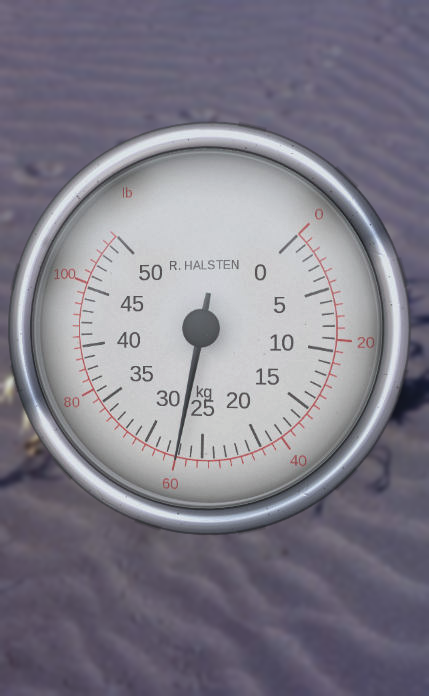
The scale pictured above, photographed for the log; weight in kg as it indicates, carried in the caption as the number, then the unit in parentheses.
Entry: 27 (kg)
